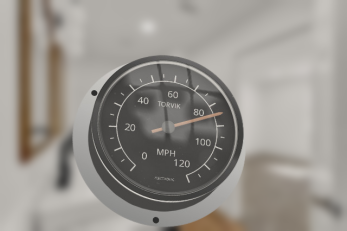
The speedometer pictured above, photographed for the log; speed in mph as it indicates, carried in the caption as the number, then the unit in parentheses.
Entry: 85 (mph)
